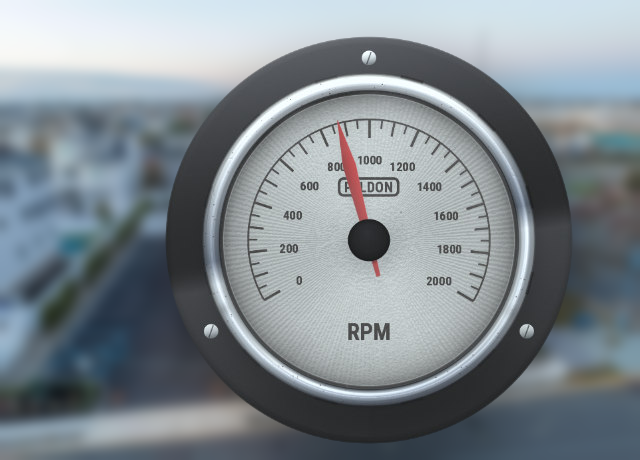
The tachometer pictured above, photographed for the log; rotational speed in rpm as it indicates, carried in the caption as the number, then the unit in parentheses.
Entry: 875 (rpm)
